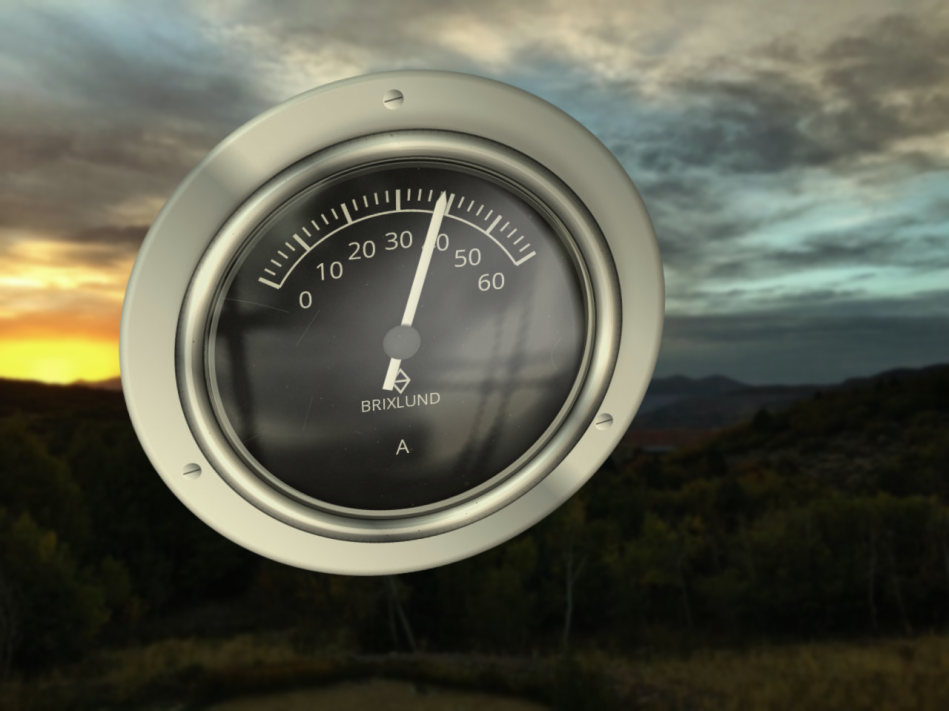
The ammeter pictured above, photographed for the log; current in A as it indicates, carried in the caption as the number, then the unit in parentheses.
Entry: 38 (A)
